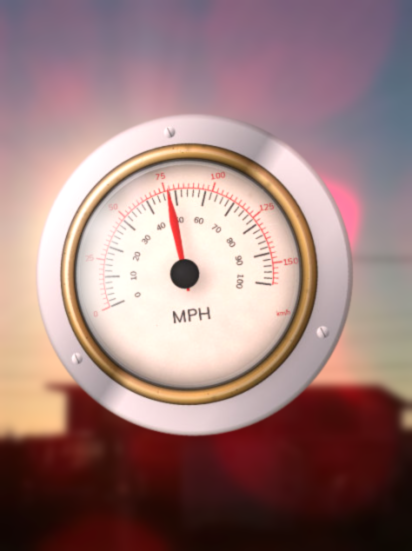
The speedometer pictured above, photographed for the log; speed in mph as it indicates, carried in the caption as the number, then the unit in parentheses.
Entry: 48 (mph)
